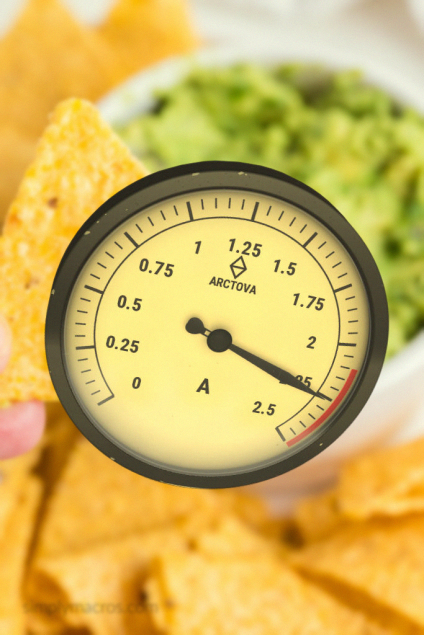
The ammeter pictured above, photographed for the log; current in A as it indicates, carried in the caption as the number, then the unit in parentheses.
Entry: 2.25 (A)
